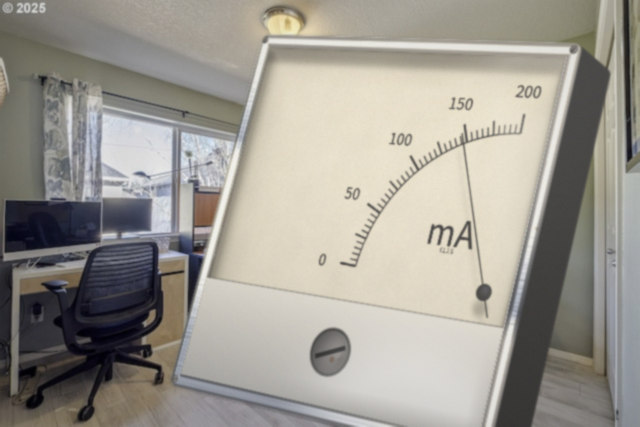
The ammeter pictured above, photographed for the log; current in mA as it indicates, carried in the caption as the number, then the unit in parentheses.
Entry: 150 (mA)
